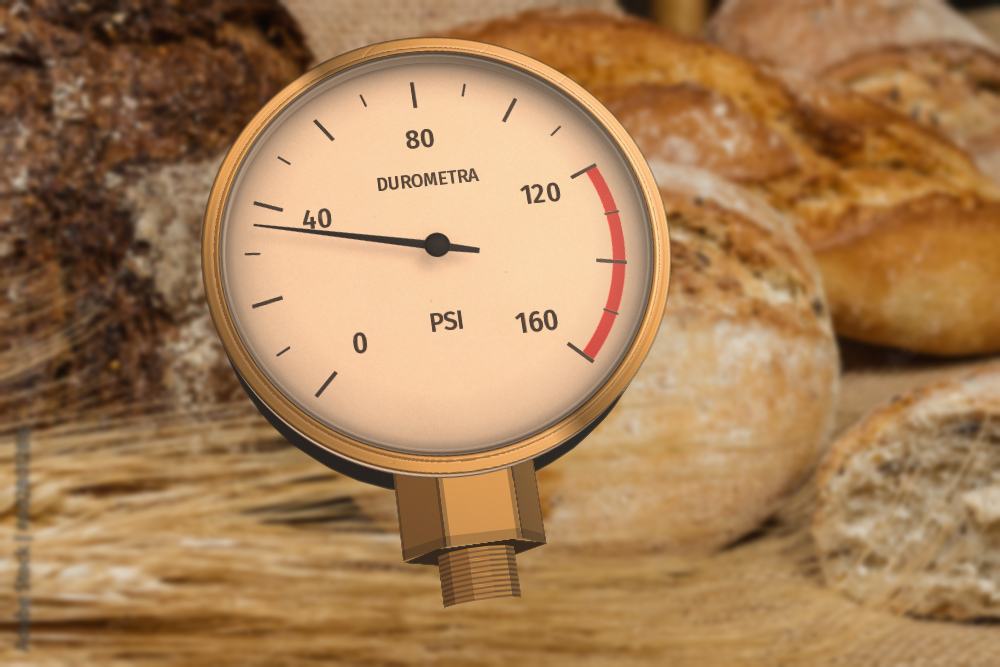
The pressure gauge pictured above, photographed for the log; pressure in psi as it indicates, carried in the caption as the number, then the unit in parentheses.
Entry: 35 (psi)
